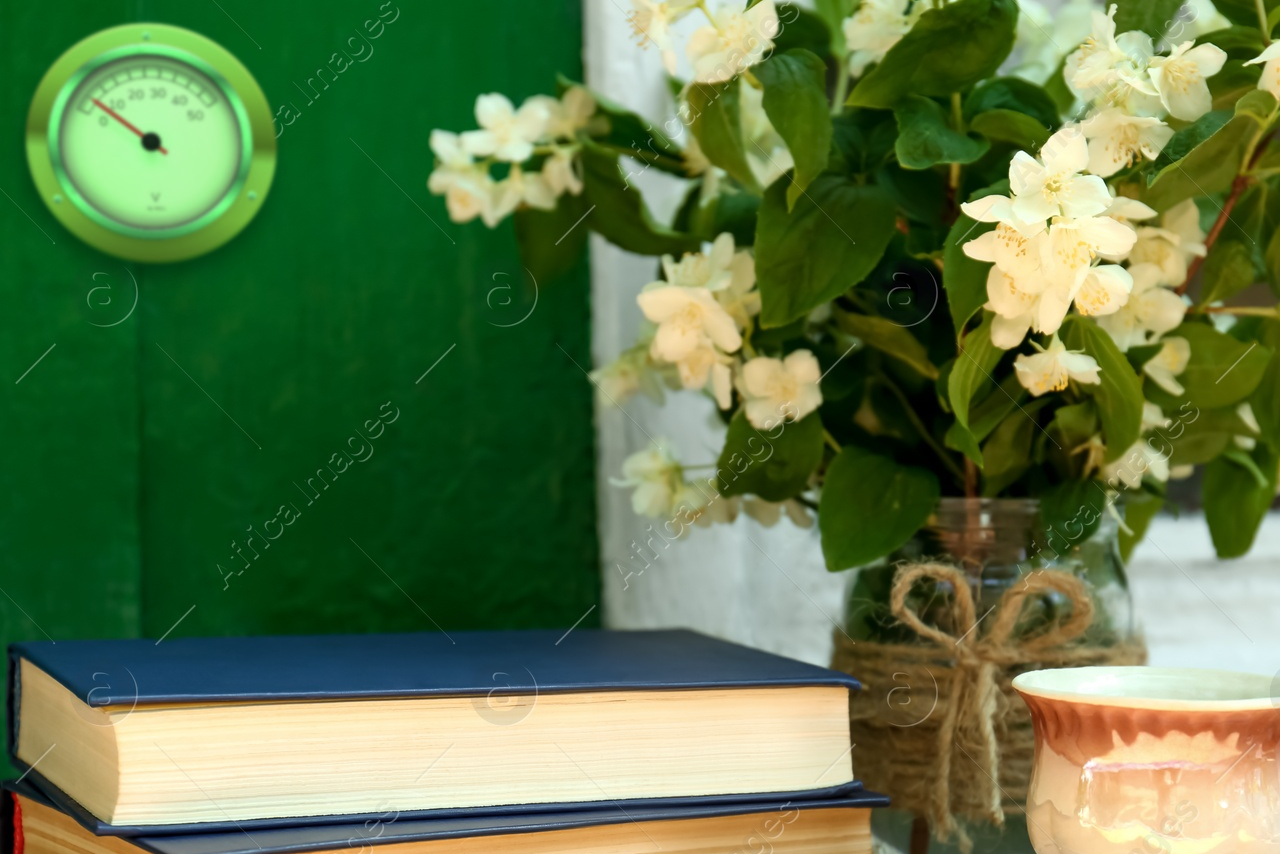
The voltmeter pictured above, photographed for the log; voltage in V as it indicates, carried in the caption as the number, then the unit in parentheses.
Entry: 5 (V)
